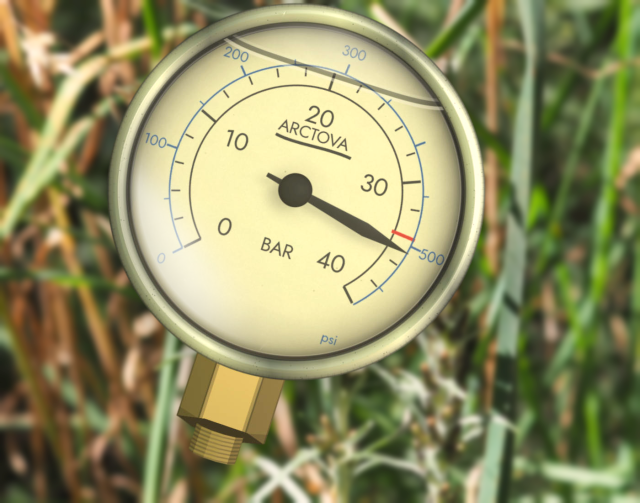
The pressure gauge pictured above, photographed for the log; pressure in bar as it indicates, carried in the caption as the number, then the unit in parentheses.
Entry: 35 (bar)
